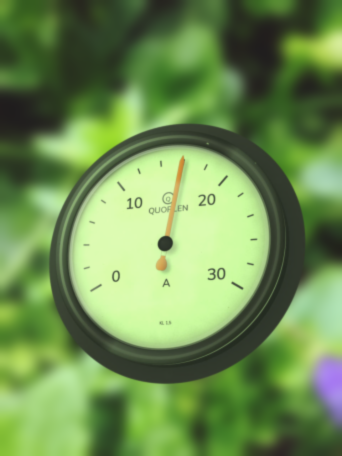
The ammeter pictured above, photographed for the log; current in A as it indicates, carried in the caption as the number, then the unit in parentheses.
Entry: 16 (A)
